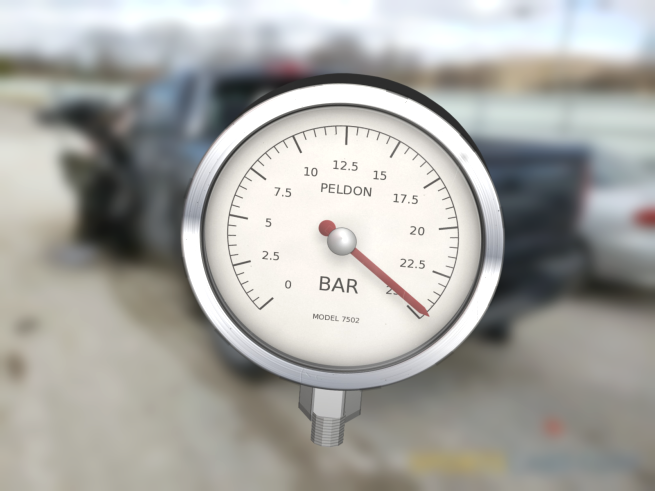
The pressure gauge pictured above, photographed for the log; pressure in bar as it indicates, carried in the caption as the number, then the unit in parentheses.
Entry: 24.5 (bar)
